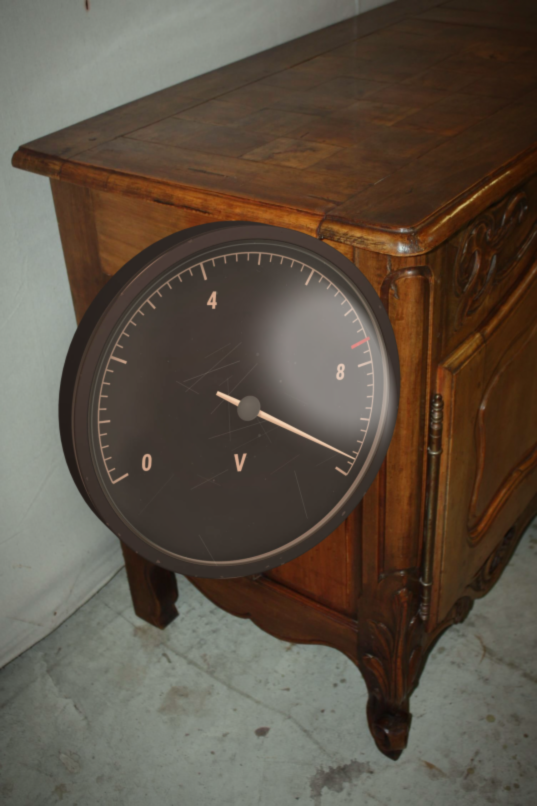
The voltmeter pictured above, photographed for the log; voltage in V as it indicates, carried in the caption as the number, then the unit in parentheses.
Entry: 9.7 (V)
